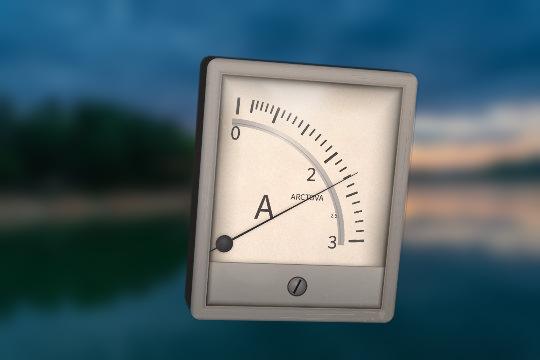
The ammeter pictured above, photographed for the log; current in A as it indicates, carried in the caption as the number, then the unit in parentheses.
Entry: 2.3 (A)
